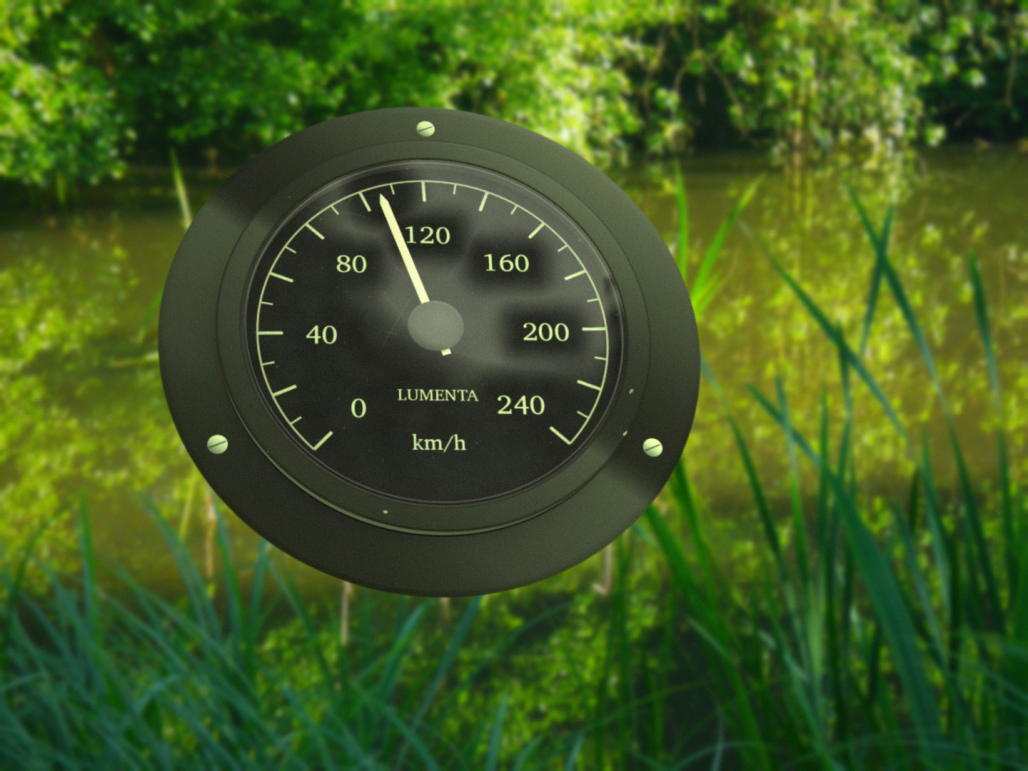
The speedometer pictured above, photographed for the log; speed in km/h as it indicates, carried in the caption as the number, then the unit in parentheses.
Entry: 105 (km/h)
